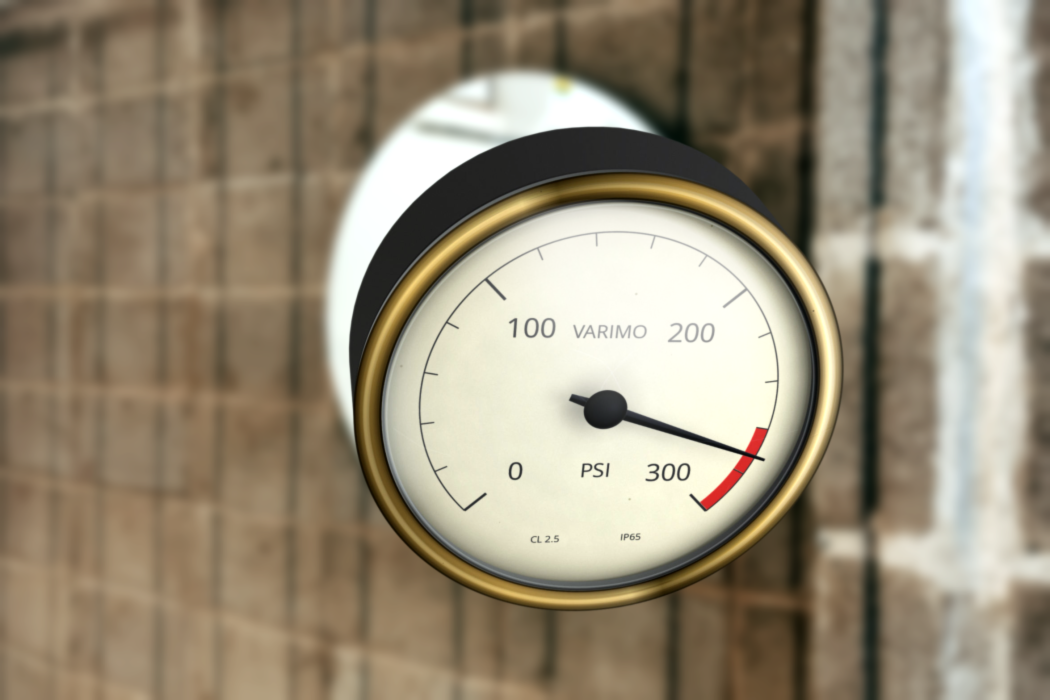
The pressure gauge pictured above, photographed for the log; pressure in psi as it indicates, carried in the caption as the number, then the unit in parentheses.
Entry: 270 (psi)
